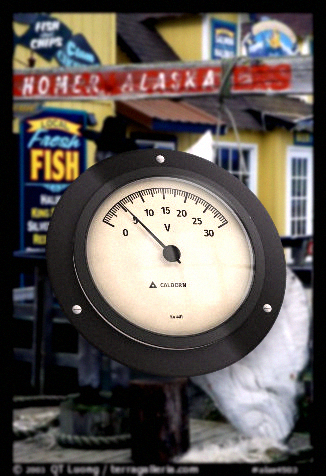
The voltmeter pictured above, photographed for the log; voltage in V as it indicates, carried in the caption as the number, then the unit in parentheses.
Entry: 5 (V)
